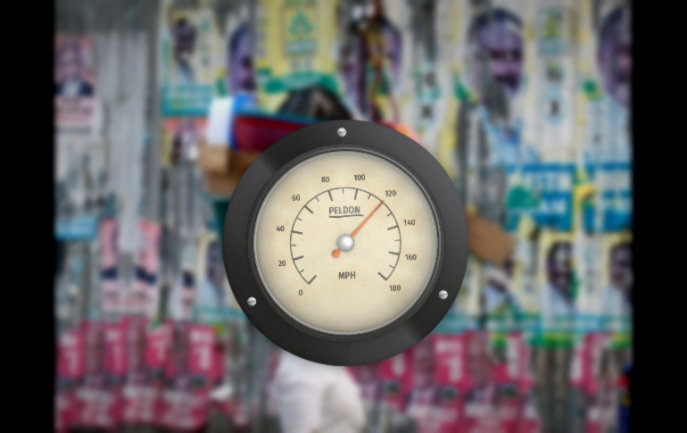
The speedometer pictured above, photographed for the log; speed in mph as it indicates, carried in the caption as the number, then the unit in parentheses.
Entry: 120 (mph)
